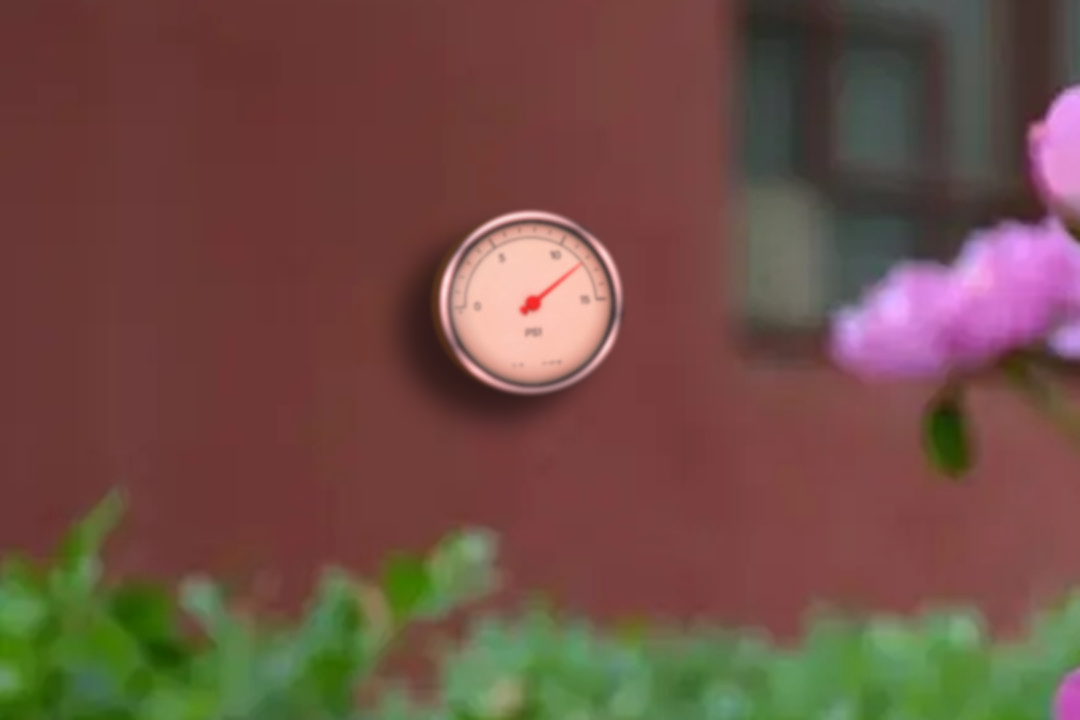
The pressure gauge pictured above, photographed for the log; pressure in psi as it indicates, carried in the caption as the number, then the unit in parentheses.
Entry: 12 (psi)
